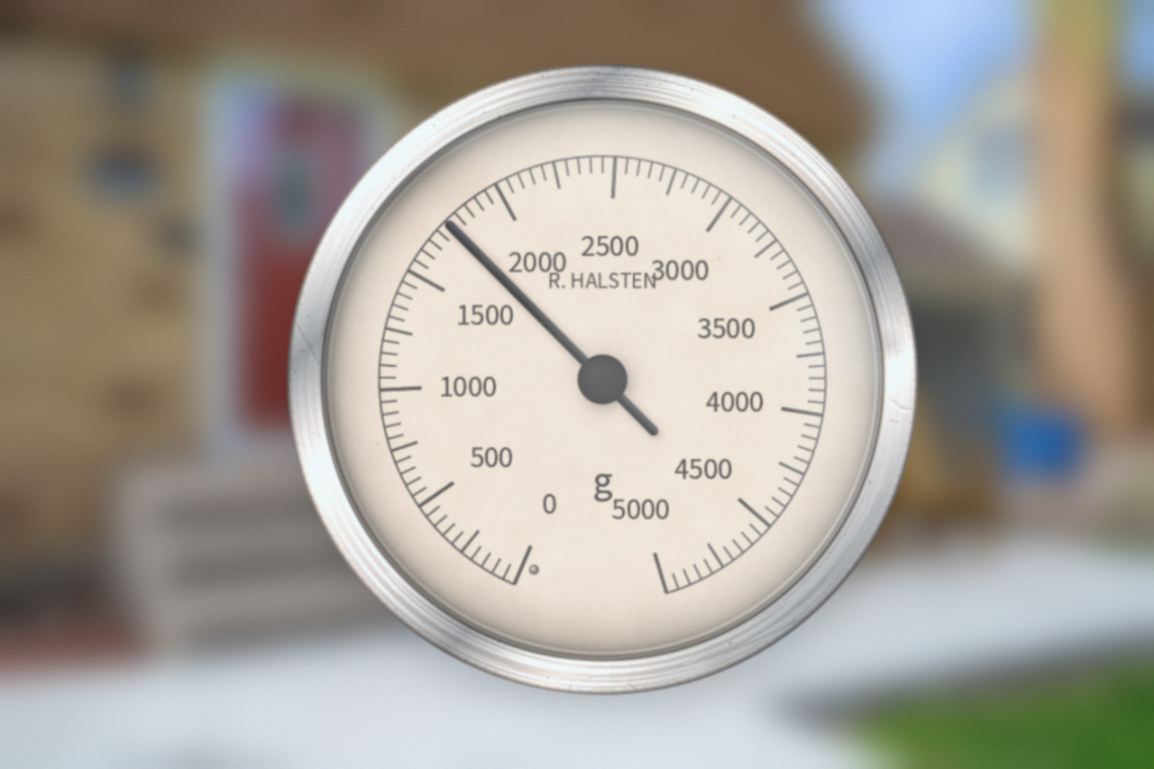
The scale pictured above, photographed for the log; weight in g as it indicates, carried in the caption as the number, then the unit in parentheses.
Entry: 1750 (g)
